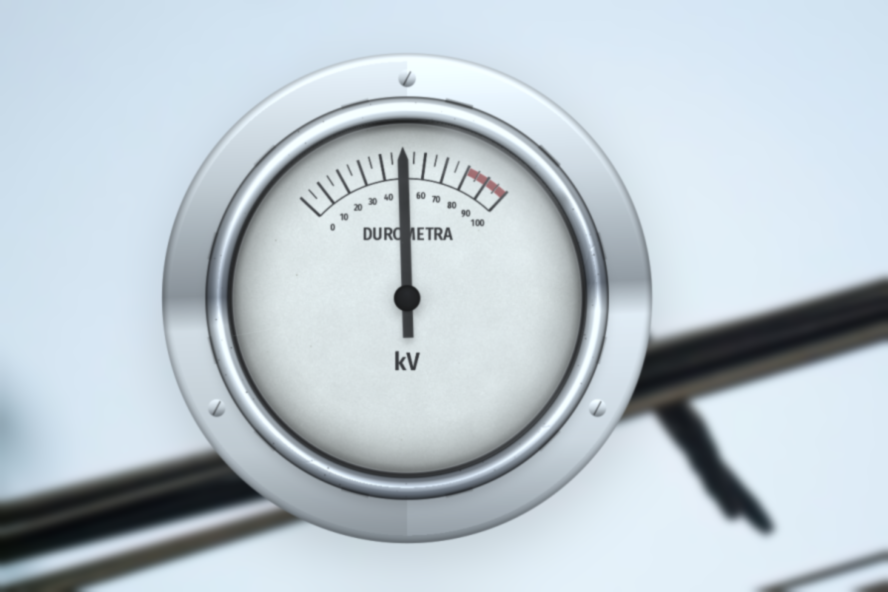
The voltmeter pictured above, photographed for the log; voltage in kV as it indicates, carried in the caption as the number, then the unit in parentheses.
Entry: 50 (kV)
